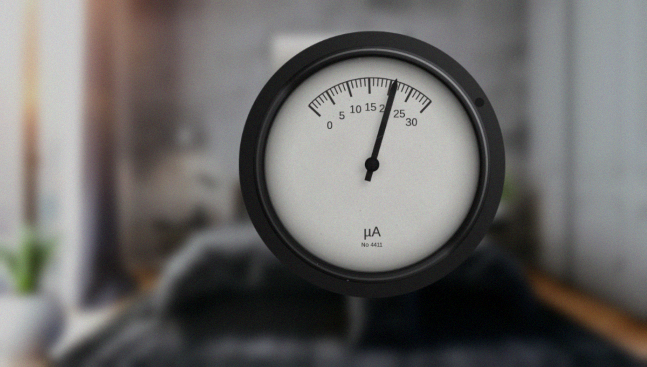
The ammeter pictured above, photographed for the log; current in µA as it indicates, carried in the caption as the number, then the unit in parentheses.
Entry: 21 (µA)
